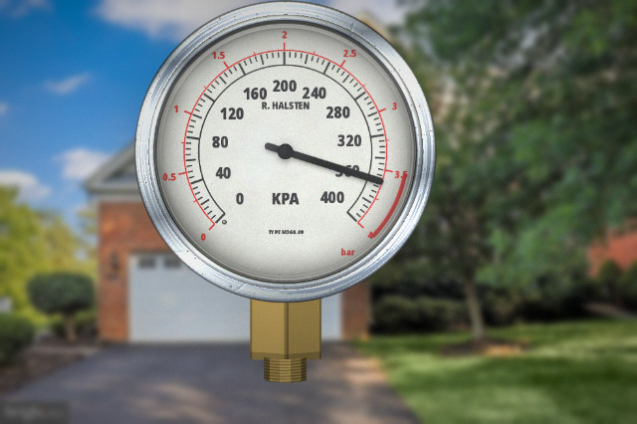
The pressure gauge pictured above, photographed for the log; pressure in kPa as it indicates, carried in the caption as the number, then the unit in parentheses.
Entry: 360 (kPa)
